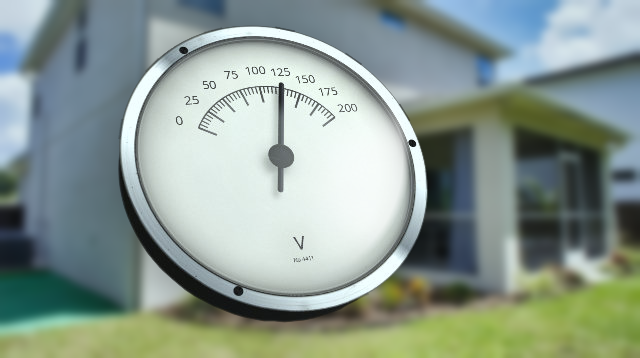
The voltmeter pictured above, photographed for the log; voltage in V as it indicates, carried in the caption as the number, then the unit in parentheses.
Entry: 125 (V)
